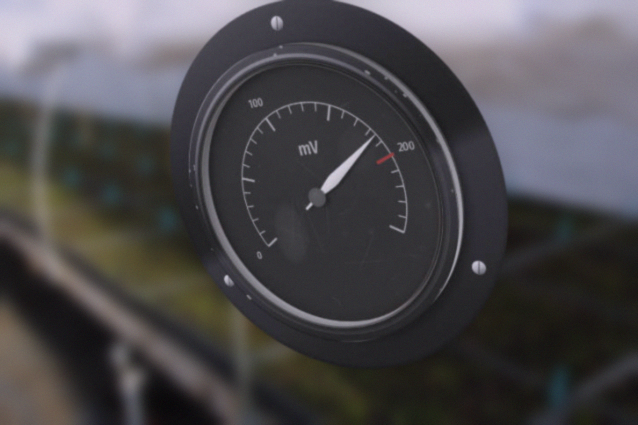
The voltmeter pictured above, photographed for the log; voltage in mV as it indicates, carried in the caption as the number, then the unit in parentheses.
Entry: 185 (mV)
